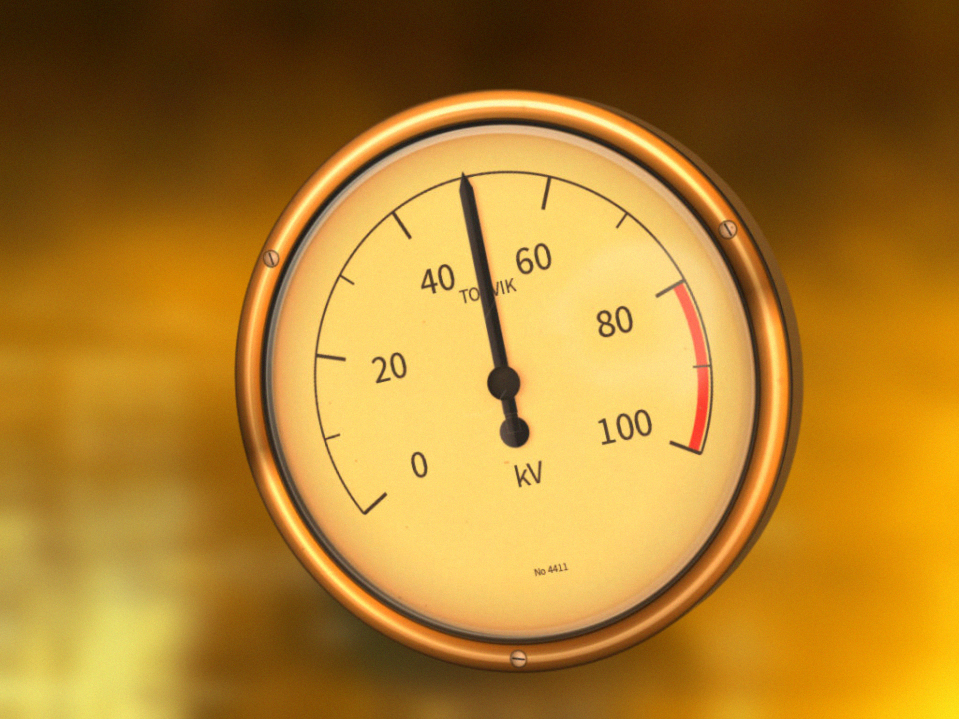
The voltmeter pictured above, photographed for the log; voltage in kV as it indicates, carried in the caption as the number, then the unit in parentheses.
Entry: 50 (kV)
